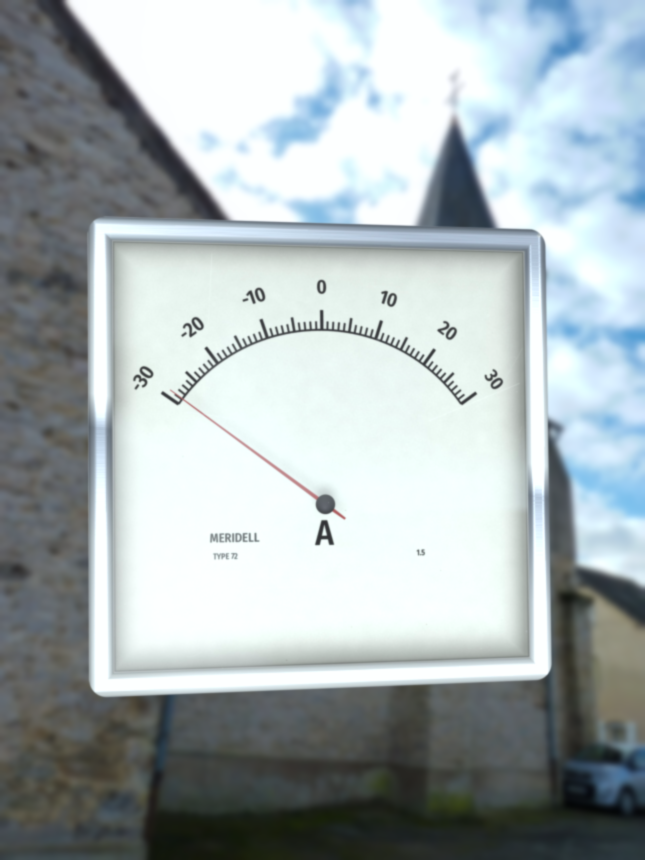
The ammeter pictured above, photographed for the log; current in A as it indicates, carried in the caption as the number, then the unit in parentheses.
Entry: -29 (A)
